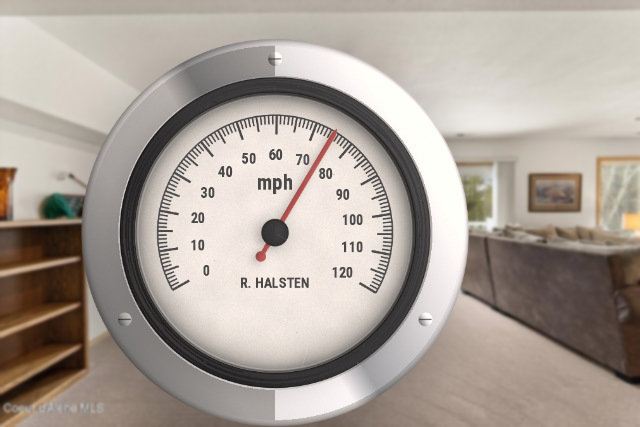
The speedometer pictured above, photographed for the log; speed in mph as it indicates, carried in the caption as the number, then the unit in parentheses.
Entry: 75 (mph)
